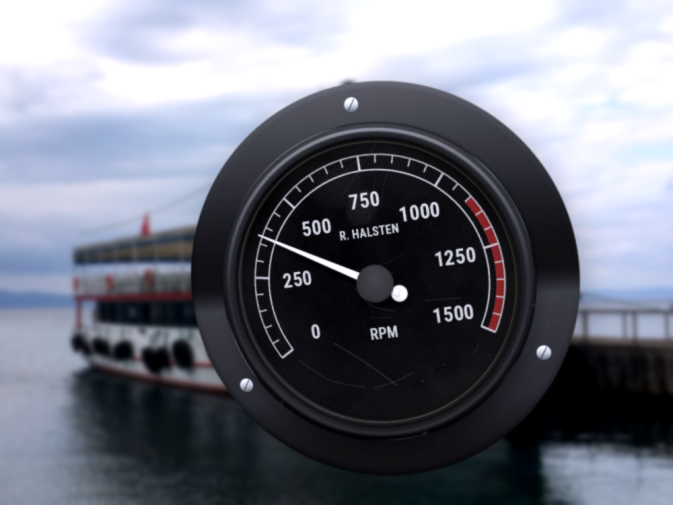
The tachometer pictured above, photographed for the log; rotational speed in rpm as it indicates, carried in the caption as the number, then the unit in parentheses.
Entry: 375 (rpm)
